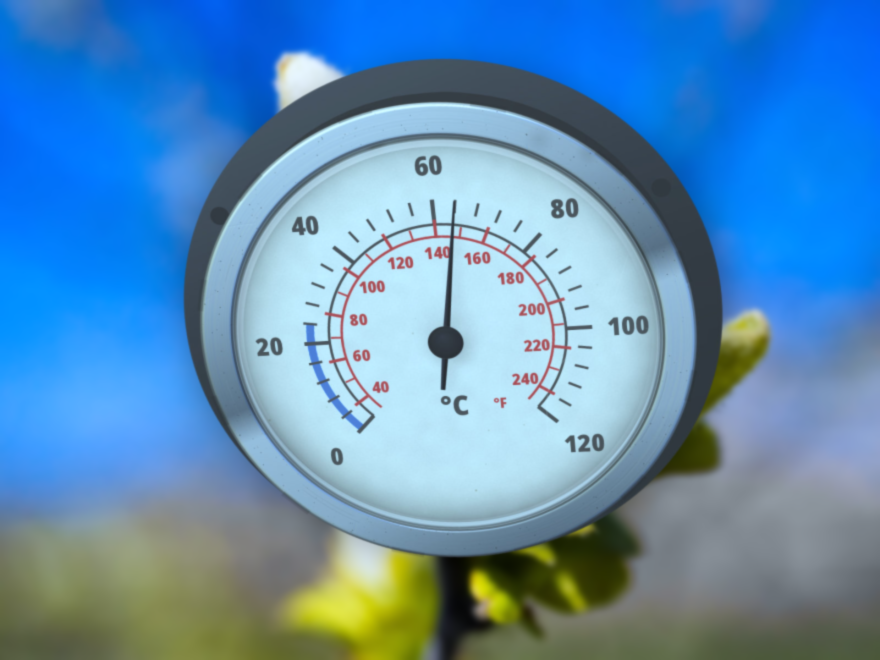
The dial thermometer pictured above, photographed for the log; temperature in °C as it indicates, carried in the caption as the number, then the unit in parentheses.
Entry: 64 (°C)
